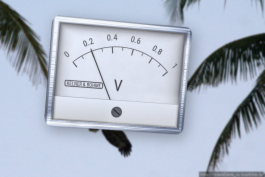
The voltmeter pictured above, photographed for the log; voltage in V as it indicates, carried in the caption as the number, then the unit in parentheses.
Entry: 0.2 (V)
